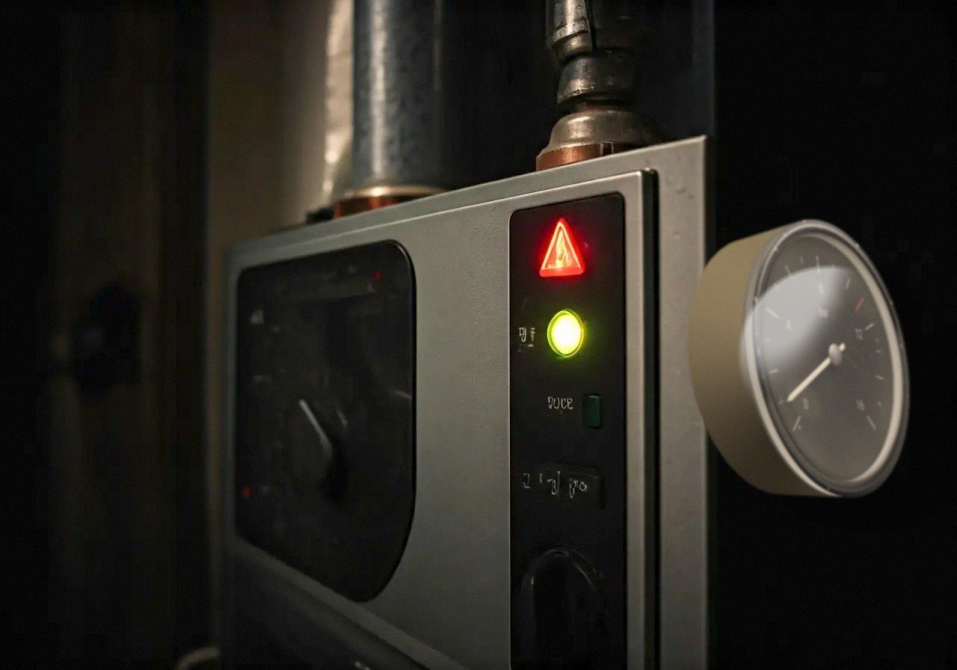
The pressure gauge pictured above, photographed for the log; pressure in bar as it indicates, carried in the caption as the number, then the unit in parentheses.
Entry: 1 (bar)
